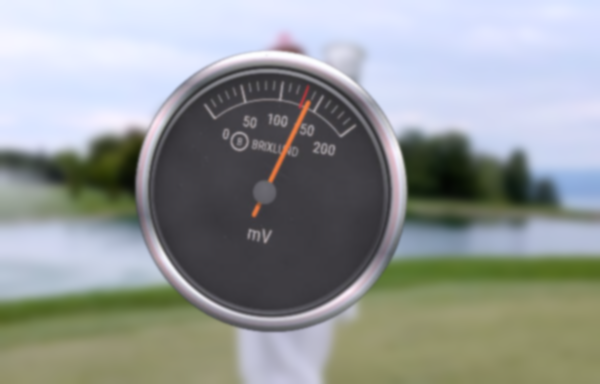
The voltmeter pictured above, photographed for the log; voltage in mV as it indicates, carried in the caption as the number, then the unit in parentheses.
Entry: 140 (mV)
